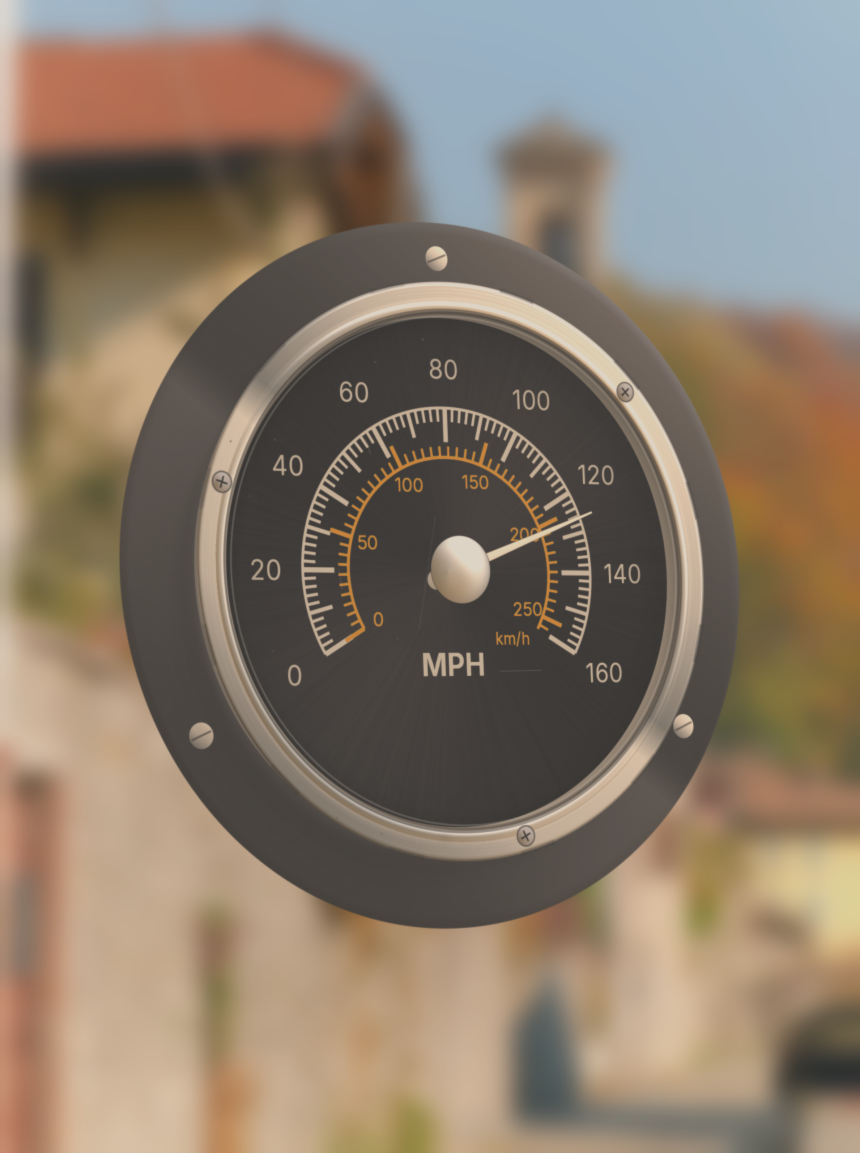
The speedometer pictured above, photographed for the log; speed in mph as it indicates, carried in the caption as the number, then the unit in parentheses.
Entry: 126 (mph)
